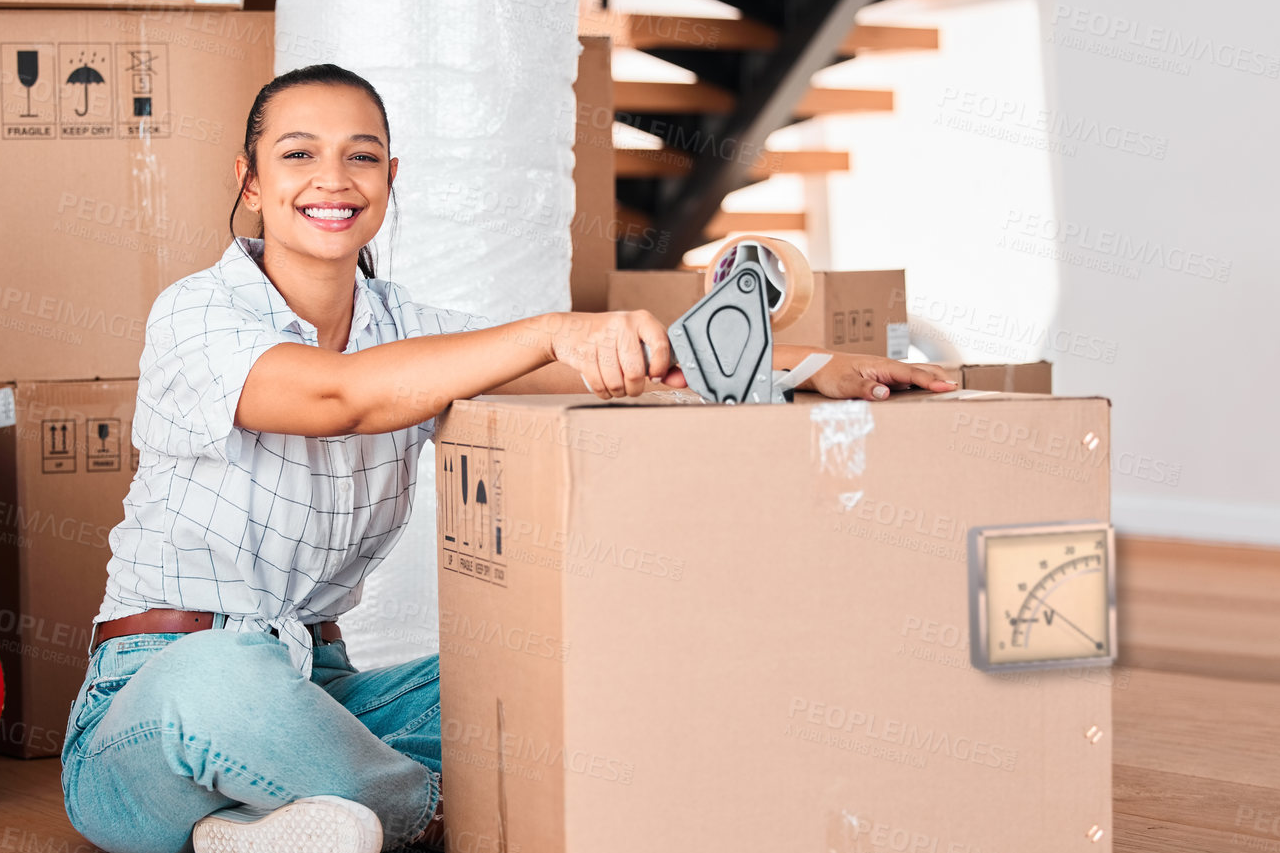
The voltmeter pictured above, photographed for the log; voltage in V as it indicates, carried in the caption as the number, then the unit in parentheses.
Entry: 10 (V)
